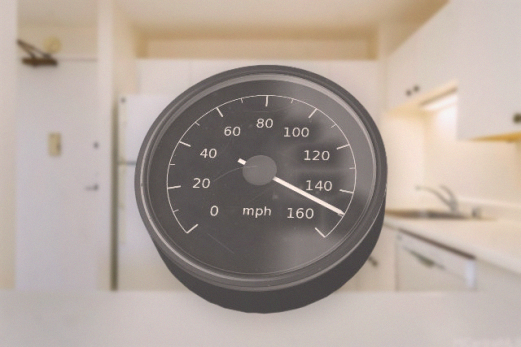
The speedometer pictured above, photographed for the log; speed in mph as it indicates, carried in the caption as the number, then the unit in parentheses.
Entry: 150 (mph)
